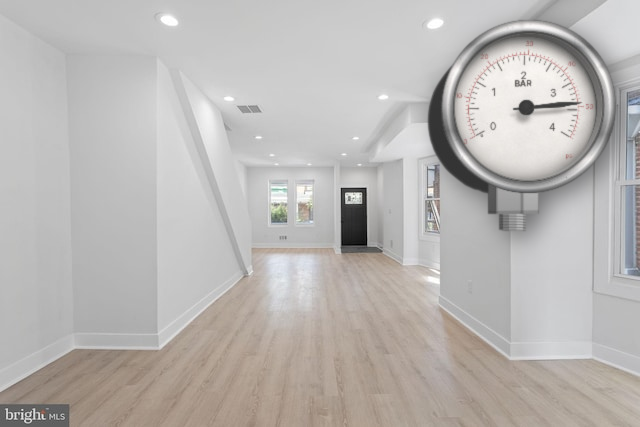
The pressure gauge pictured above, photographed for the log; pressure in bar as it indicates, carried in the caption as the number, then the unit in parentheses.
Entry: 3.4 (bar)
